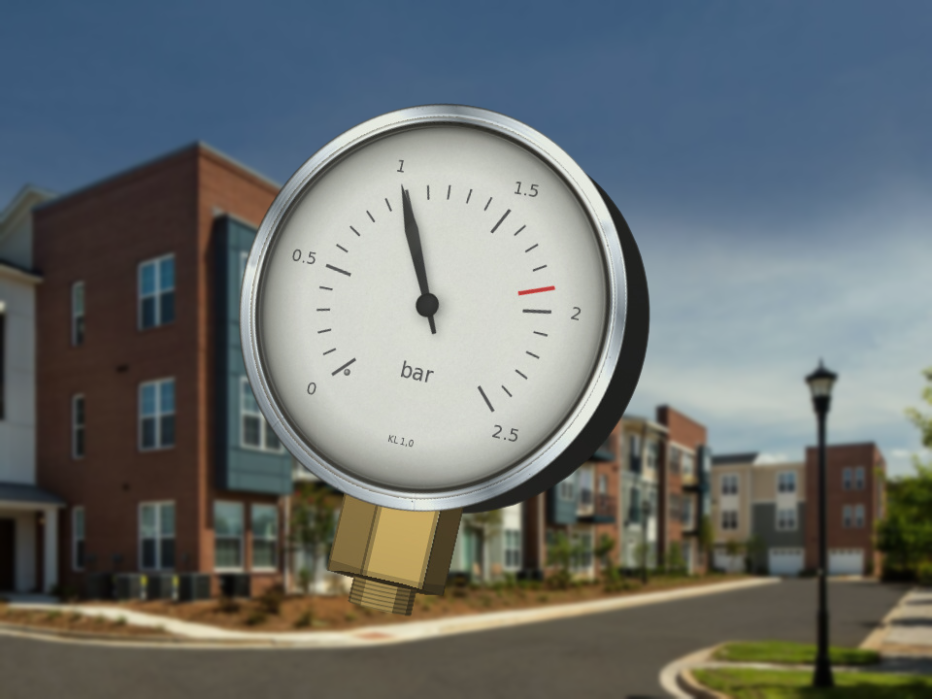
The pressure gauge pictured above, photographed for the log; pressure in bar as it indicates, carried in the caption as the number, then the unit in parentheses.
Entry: 1 (bar)
